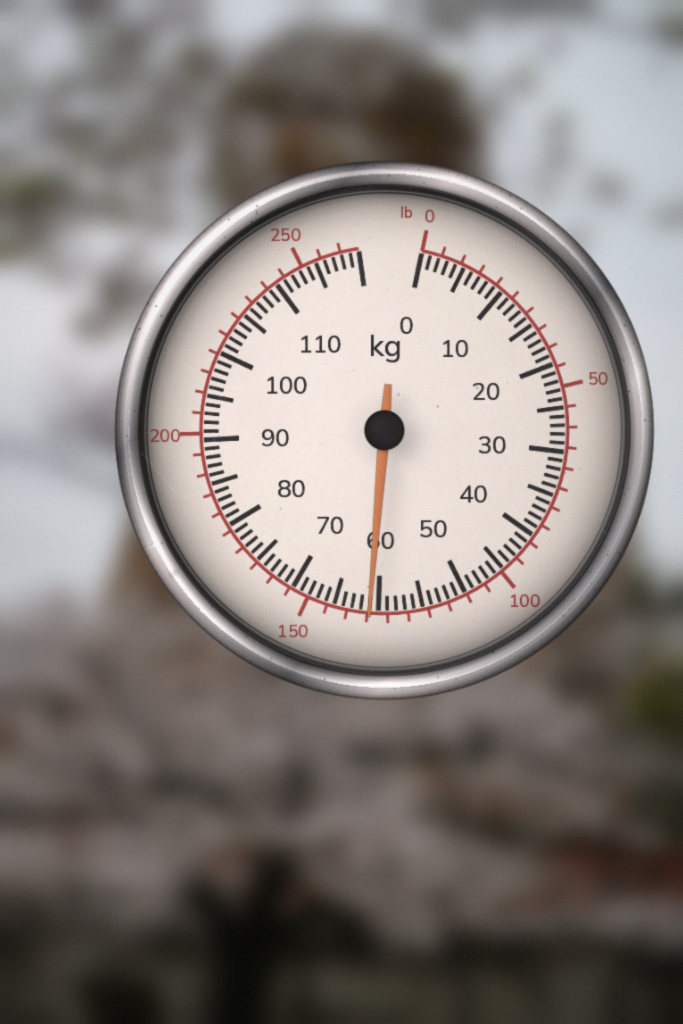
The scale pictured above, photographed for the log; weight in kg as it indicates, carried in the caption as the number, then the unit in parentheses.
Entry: 61 (kg)
